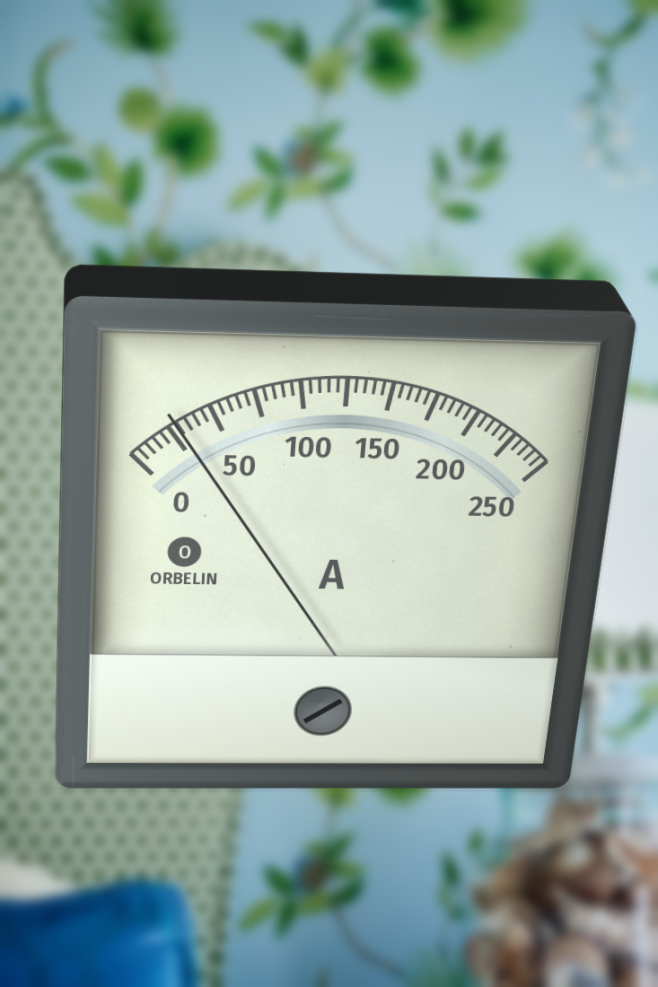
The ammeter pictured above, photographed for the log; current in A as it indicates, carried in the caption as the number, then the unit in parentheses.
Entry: 30 (A)
